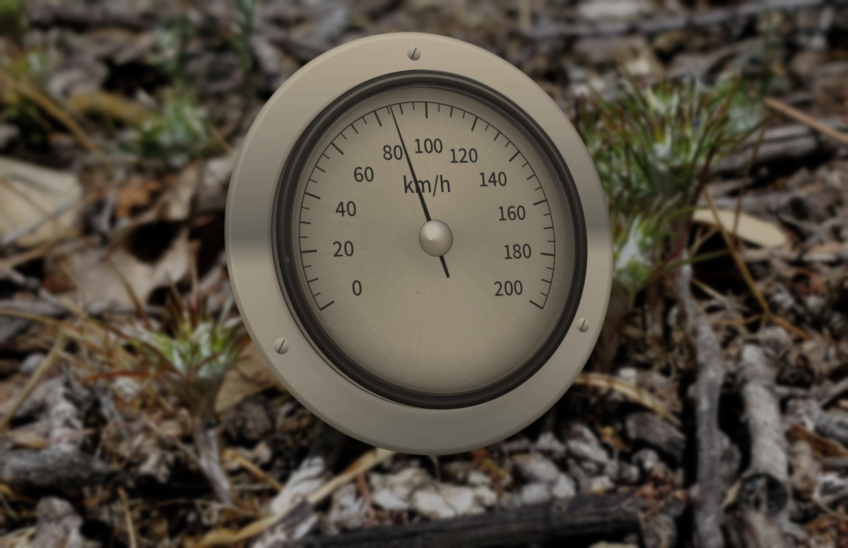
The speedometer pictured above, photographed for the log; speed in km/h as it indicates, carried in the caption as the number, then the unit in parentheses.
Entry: 85 (km/h)
